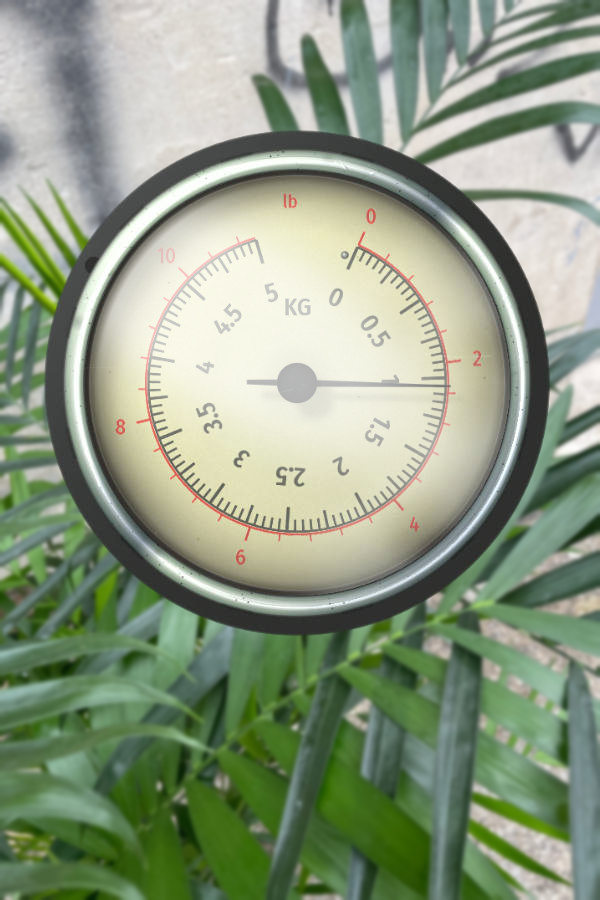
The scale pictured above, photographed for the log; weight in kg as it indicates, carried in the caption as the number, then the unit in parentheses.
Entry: 1.05 (kg)
